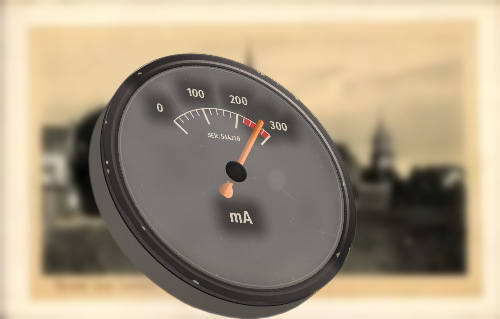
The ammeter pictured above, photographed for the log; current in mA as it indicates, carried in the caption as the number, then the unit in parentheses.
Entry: 260 (mA)
